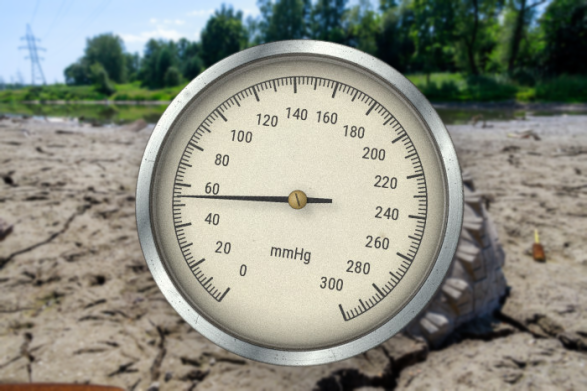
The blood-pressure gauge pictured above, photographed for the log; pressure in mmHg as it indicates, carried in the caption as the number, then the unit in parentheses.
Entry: 54 (mmHg)
